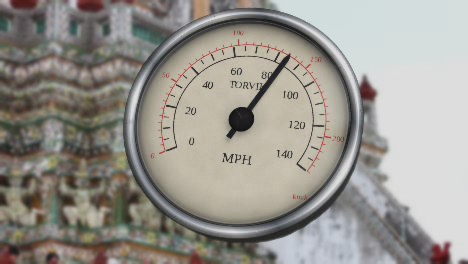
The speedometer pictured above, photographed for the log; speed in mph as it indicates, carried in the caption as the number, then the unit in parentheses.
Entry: 85 (mph)
